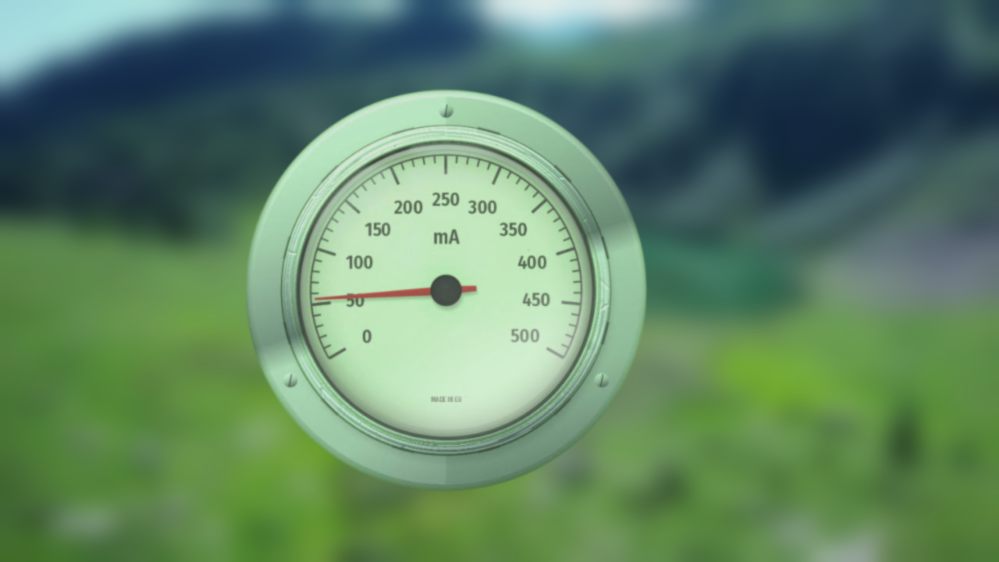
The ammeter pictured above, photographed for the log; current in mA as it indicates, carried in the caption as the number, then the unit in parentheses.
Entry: 55 (mA)
